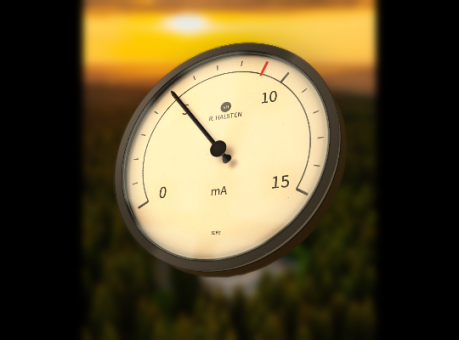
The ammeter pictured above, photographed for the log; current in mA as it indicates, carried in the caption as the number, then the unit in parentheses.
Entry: 5 (mA)
